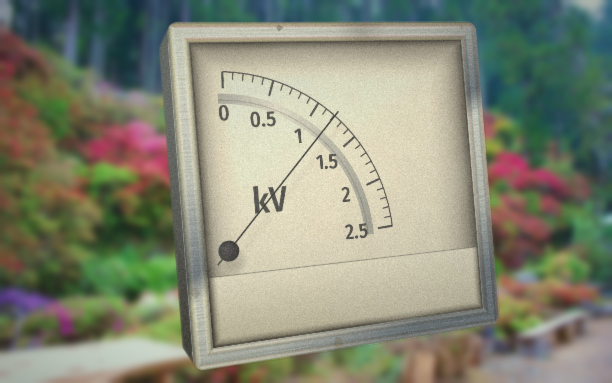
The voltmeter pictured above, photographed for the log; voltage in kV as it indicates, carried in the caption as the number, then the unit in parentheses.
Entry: 1.2 (kV)
